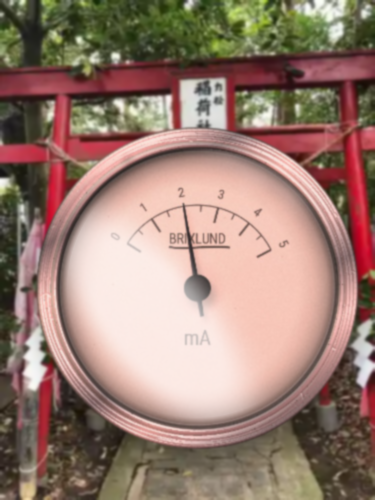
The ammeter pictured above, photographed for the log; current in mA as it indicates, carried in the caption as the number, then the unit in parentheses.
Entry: 2 (mA)
